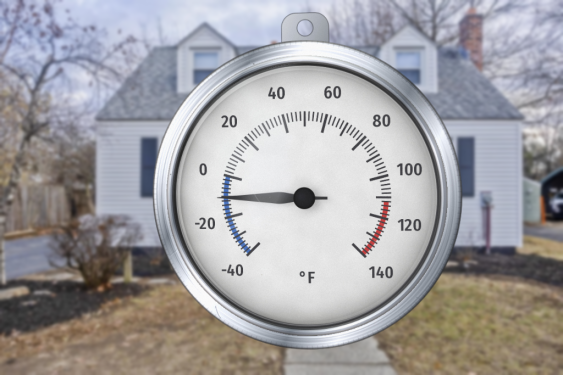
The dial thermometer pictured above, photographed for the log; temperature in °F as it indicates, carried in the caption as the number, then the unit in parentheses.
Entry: -10 (°F)
